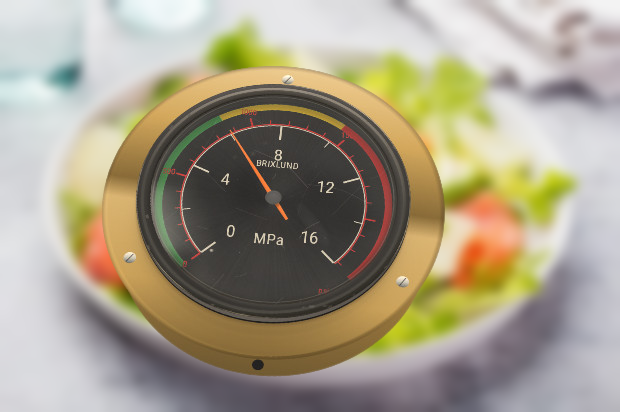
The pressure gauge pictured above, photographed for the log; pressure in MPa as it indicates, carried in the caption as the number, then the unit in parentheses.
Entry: 6 (MPa)
